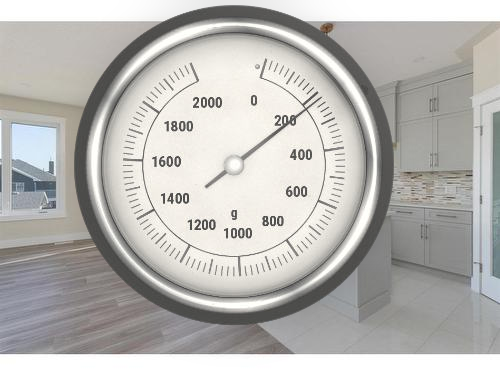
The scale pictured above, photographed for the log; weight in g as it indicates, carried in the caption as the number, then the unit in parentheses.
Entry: 220 (g)
